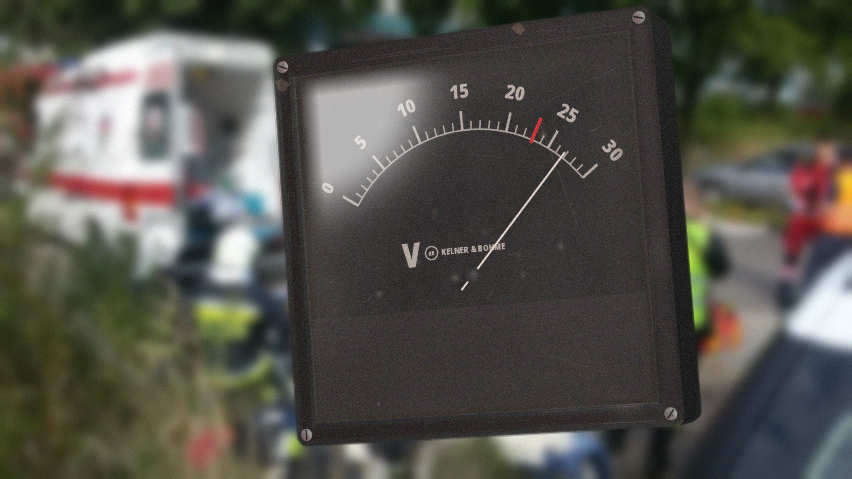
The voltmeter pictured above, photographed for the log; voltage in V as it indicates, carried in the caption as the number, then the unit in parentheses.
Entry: 27 (V)
